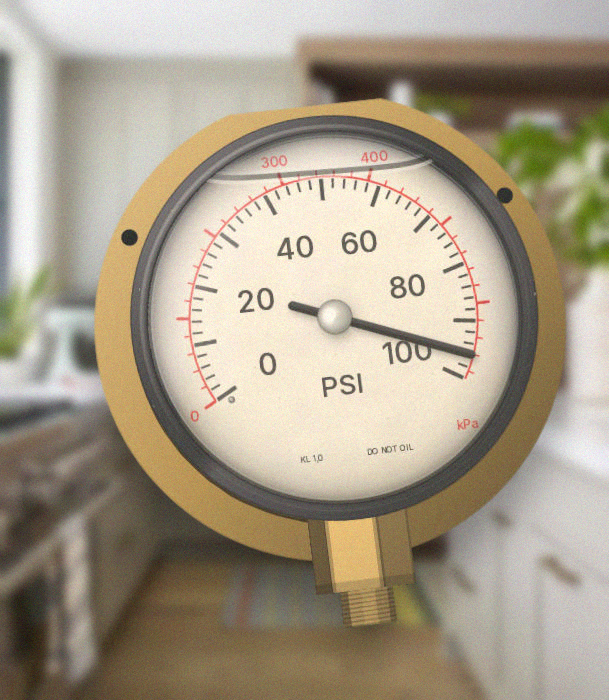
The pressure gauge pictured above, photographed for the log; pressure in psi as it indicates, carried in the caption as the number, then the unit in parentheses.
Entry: 96 (psi)
